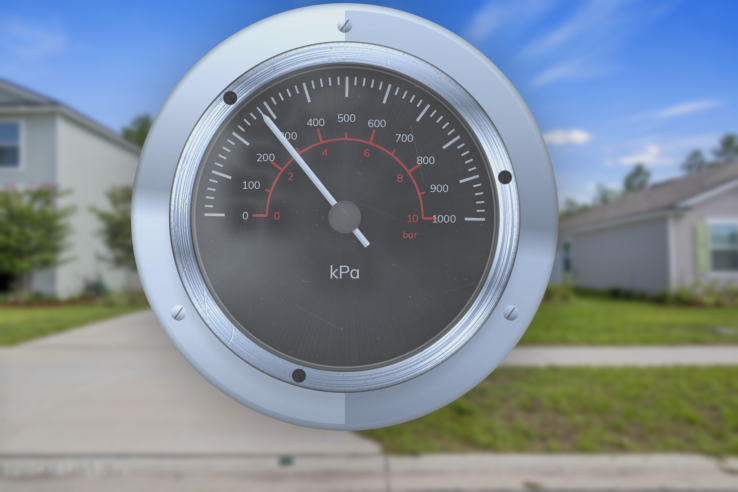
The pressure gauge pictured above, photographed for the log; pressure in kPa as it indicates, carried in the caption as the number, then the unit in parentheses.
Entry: 280 (kPa)
